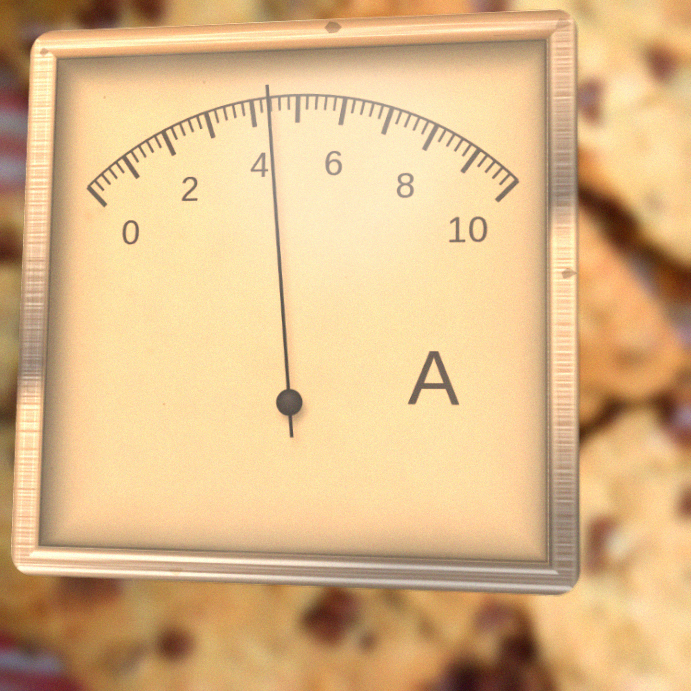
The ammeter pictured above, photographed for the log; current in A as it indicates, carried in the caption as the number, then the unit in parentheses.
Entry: 4.4 (A)
